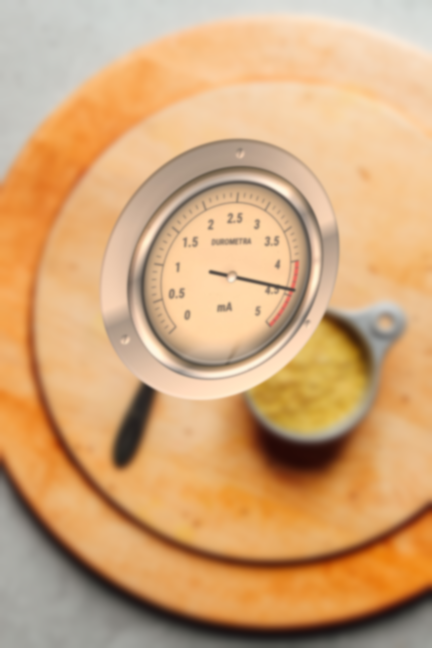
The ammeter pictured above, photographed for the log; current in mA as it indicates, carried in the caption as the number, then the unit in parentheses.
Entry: 4.4 (mA)
